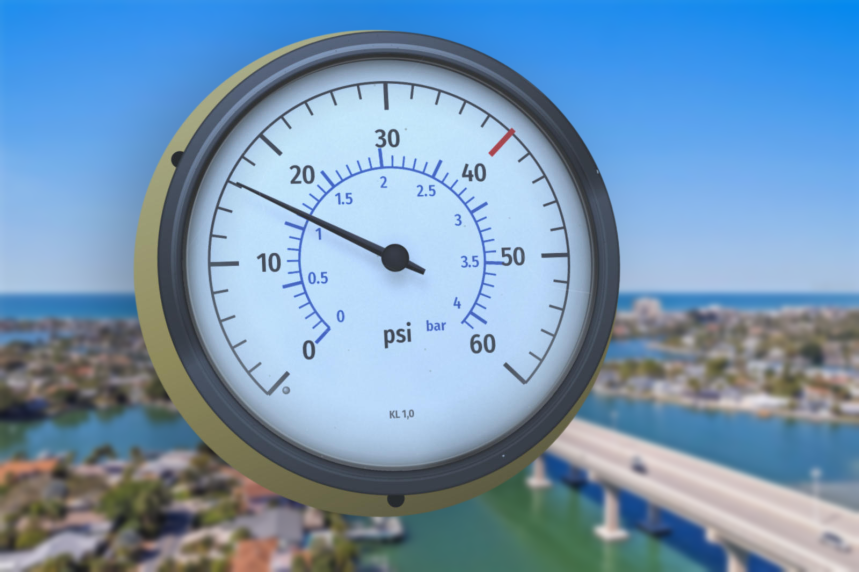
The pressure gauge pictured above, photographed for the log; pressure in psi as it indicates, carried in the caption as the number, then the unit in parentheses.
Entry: 16 (psi)
